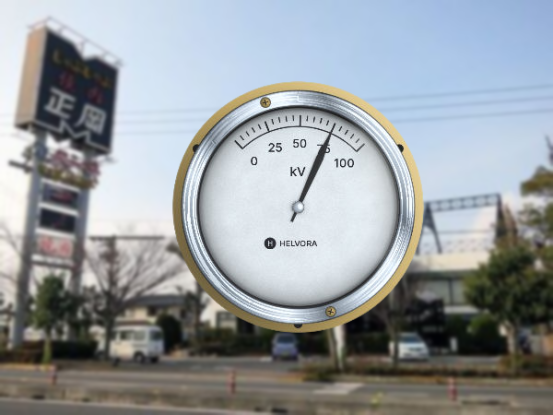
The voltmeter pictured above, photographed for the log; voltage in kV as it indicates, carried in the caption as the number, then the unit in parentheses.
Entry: 75 (kV)
